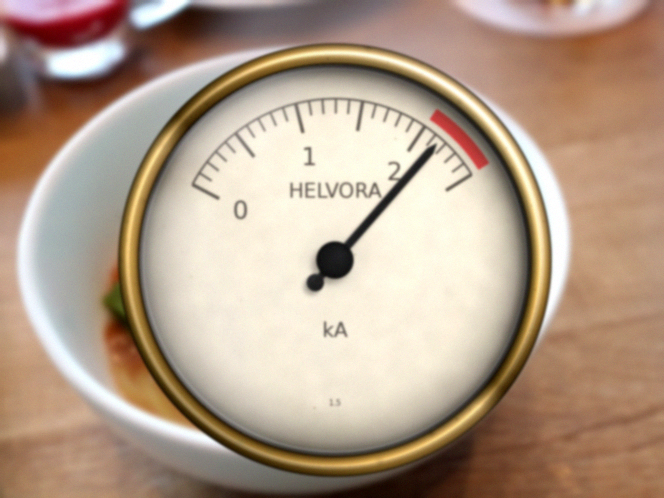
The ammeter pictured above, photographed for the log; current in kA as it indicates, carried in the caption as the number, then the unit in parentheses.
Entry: 2.15 (kA)
